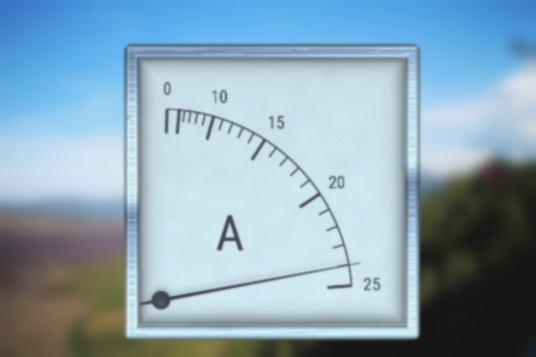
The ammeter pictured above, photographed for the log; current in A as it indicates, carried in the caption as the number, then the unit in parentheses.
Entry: 24 (A)
